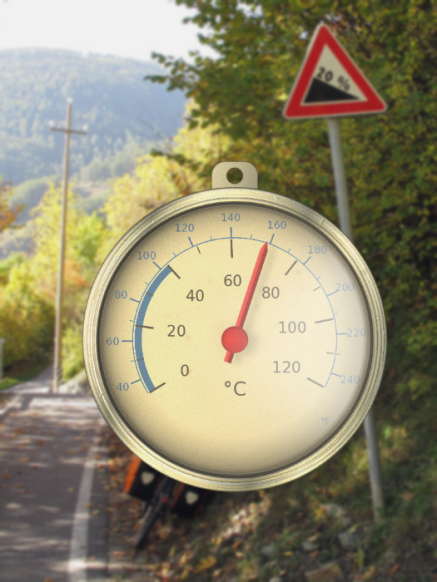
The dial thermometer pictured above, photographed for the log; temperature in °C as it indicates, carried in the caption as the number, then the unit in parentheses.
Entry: 70 (°C)
